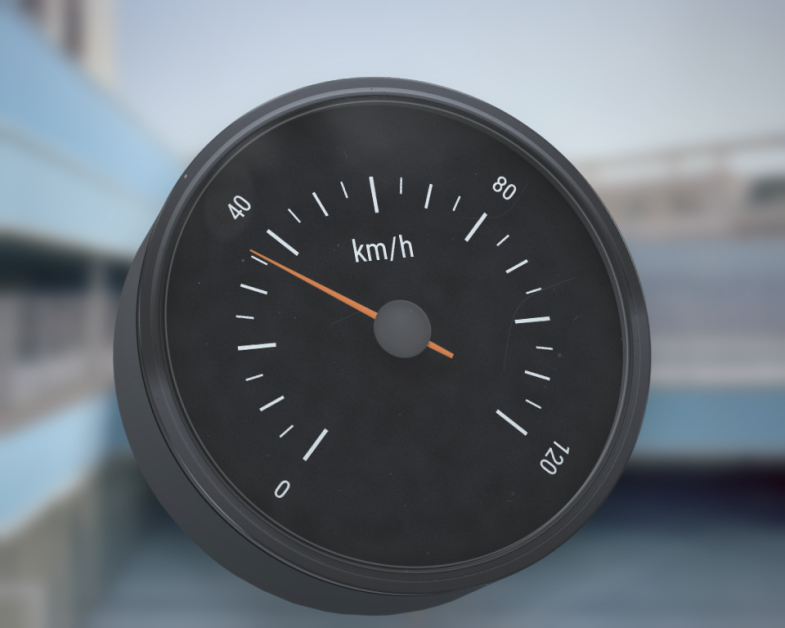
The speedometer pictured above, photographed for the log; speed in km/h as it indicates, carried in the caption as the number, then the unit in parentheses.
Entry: 35 (km/h)
